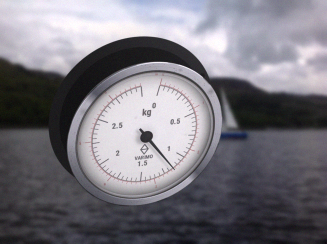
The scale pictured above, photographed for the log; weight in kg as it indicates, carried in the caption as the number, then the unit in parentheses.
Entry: 1.15 (kg)
